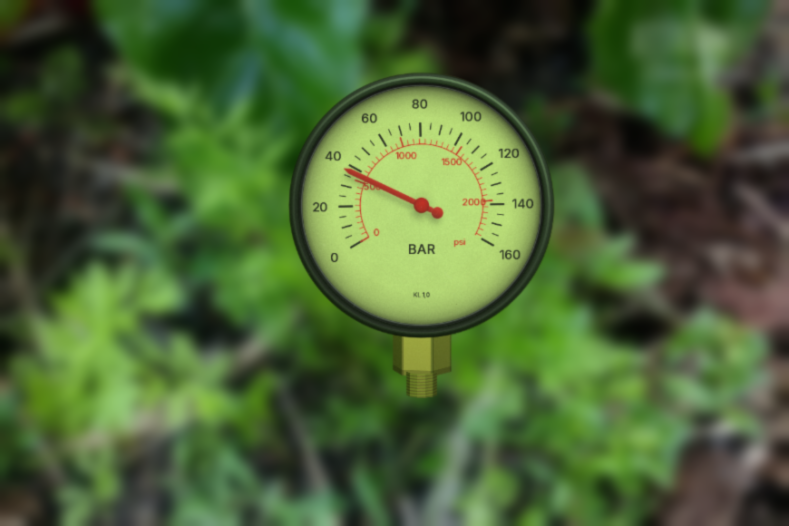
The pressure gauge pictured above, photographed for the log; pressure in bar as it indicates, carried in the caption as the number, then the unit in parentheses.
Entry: 37.5 (bar)
